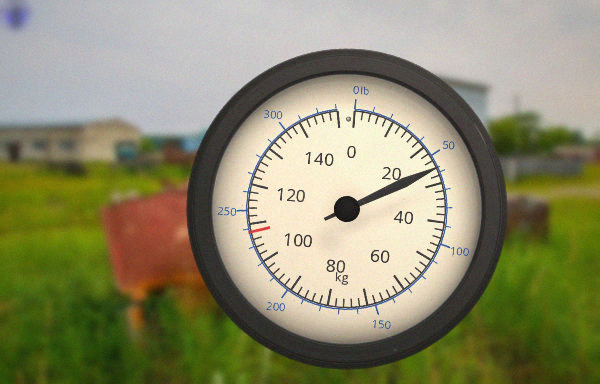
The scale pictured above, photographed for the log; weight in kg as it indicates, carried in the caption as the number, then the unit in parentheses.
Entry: 26 (kg)
